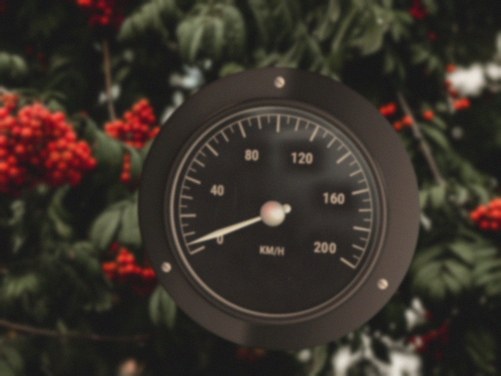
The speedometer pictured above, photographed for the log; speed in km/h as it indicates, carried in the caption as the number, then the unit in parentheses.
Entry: 5 (km/h)
